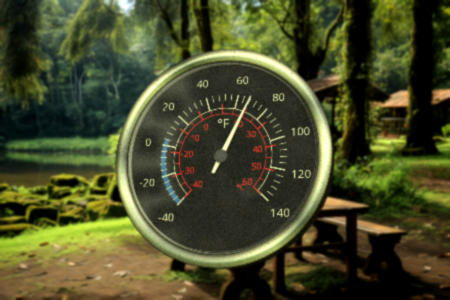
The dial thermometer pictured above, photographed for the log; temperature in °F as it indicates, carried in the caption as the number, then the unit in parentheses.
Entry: 68 (°F)
